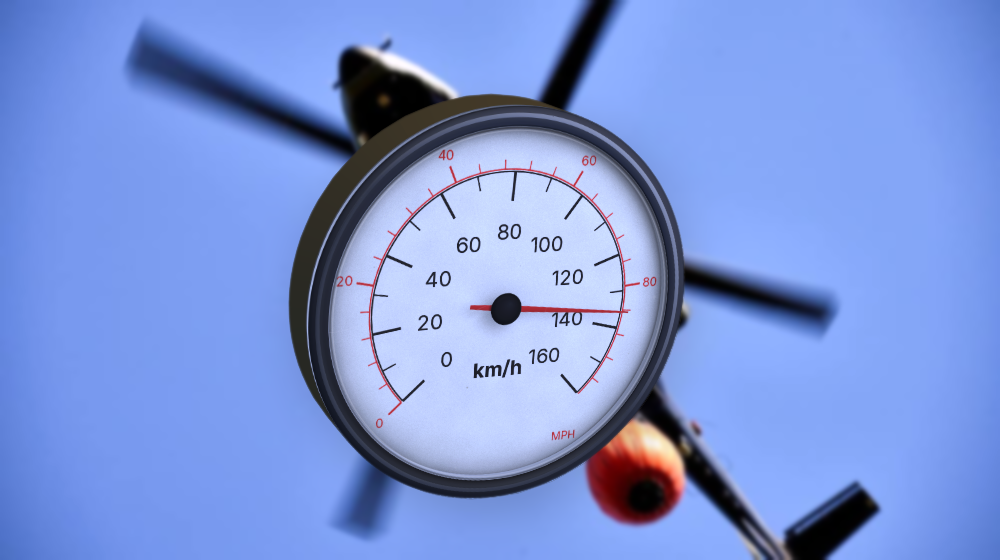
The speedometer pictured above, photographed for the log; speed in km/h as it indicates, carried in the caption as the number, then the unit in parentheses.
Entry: 135 (km/h)
